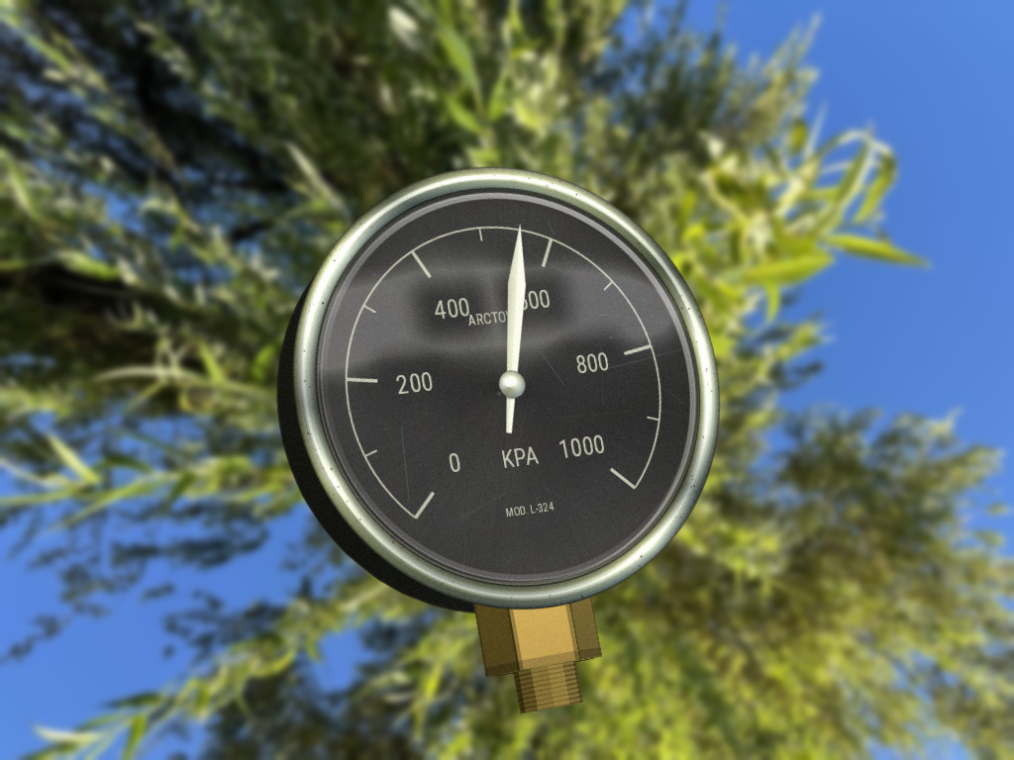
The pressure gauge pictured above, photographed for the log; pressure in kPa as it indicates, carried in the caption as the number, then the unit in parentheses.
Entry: 550 (kPa)
